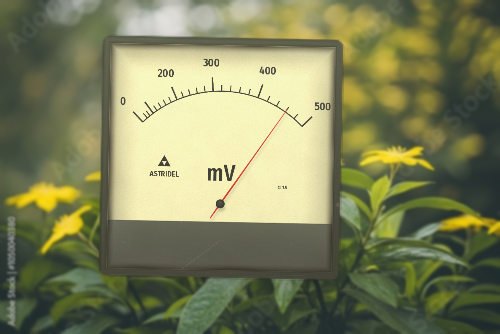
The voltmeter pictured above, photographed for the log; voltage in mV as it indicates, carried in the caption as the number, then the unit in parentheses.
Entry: 460 (mV)
